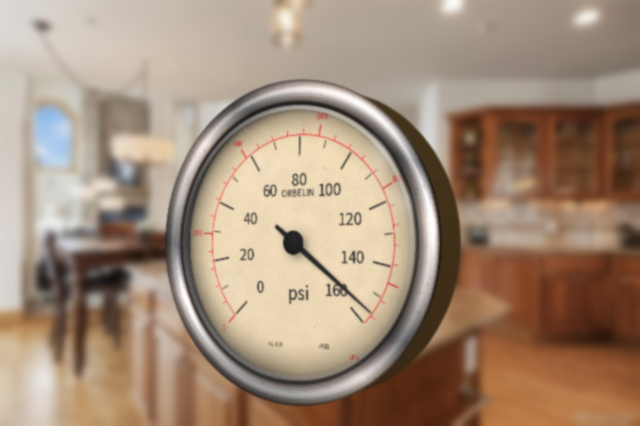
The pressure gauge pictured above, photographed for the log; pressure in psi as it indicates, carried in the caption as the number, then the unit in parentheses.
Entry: 155 (psi)
